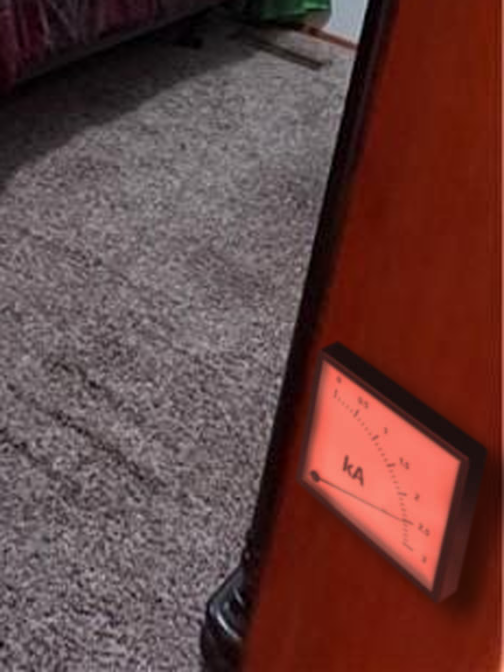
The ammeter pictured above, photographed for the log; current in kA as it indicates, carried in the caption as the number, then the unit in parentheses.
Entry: 2.5 (kA)
